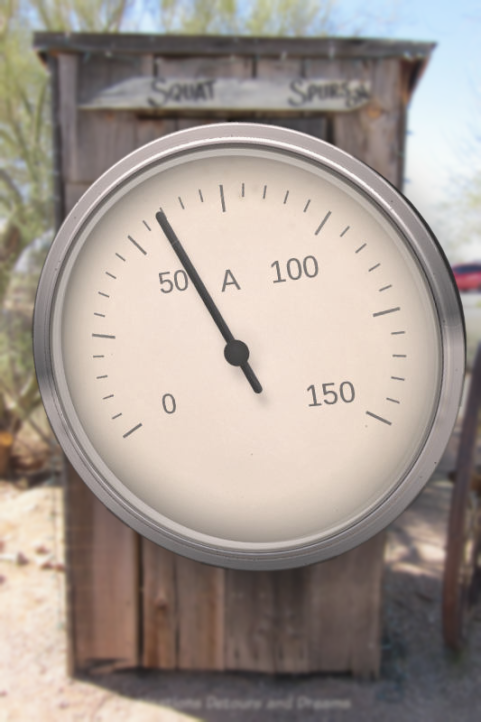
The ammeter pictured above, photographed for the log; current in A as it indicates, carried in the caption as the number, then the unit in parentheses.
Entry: 60 (A)
